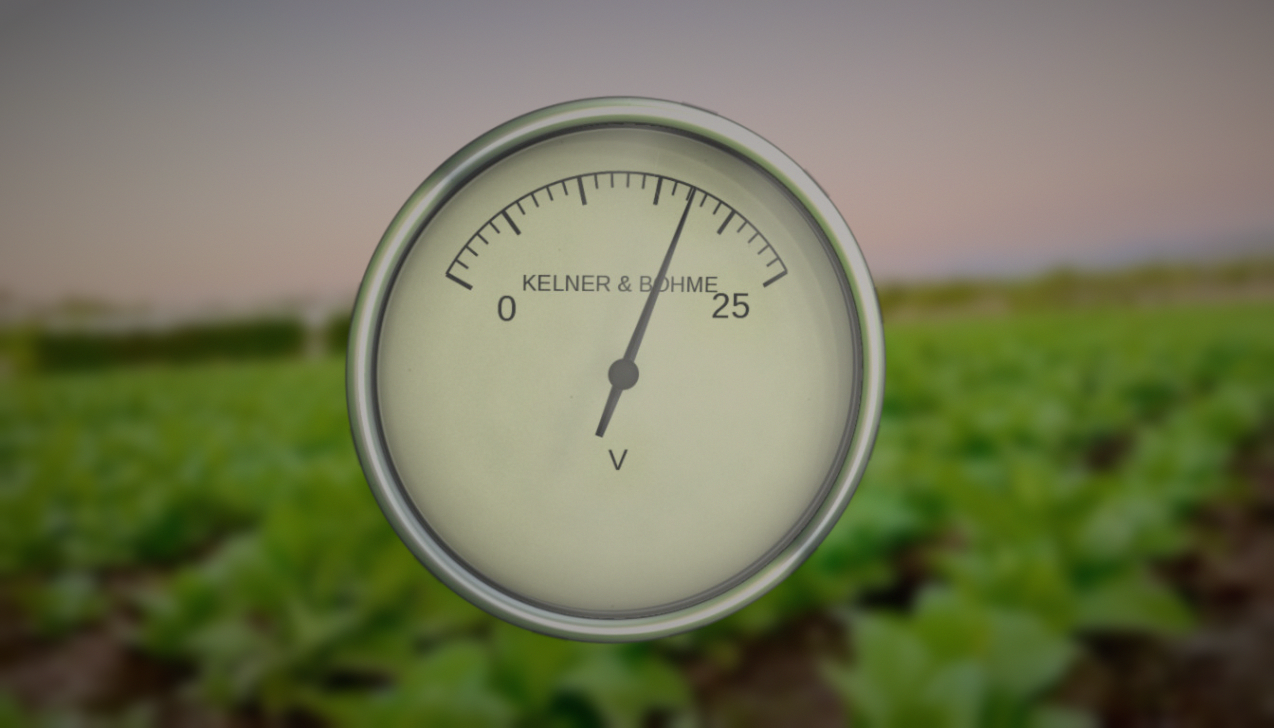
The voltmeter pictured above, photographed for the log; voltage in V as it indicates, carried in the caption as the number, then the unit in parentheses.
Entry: 17 (V)
